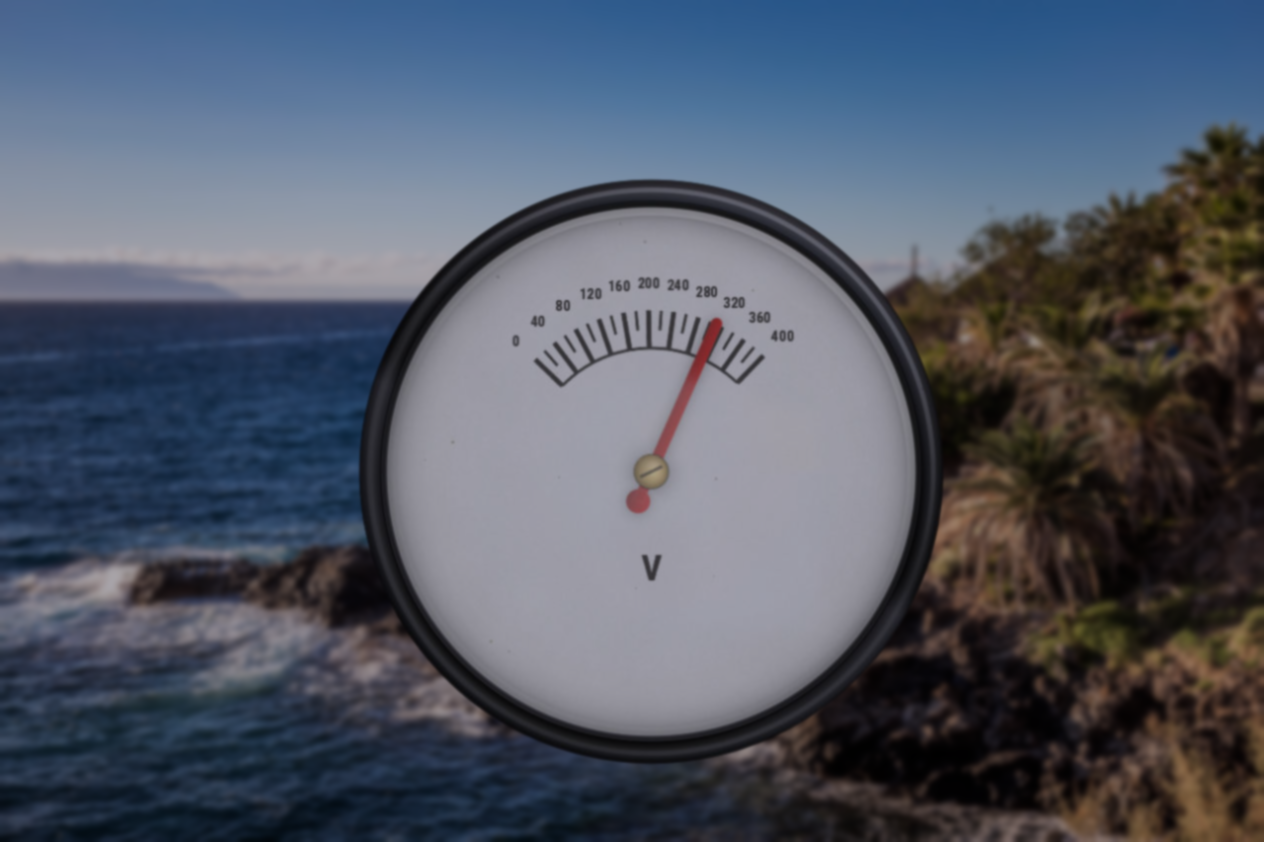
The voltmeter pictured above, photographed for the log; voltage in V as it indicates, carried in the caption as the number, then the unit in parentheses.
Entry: 310 (V)
